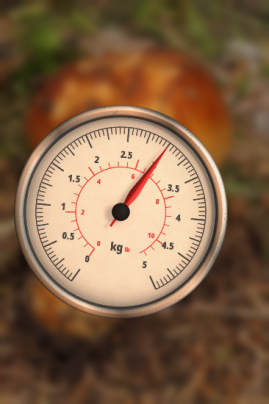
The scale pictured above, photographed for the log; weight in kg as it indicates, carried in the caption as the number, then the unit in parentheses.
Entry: 3 (kg)
